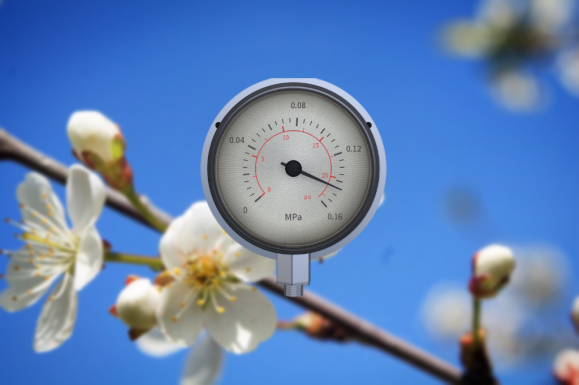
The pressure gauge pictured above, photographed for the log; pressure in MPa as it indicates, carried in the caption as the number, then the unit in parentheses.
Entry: 0.145 (MPa)
